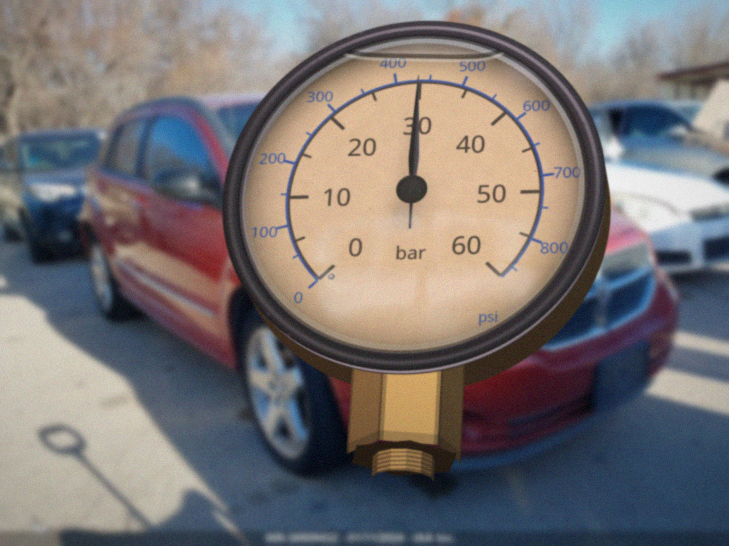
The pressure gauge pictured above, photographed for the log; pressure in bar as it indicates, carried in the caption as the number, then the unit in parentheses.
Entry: 30 (bar)
